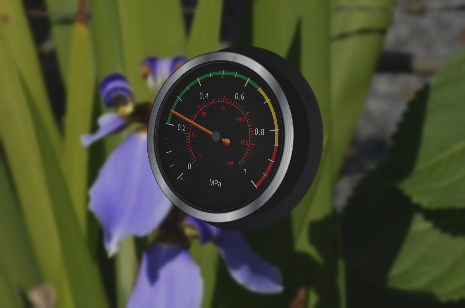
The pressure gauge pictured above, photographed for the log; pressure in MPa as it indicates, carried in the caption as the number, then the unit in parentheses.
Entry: 0.25 (MPa)
